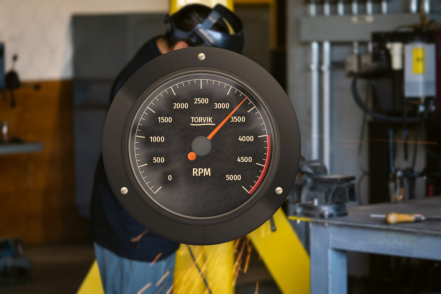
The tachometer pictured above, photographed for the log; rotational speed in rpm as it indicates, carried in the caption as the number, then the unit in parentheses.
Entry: 3300 (rpm)
